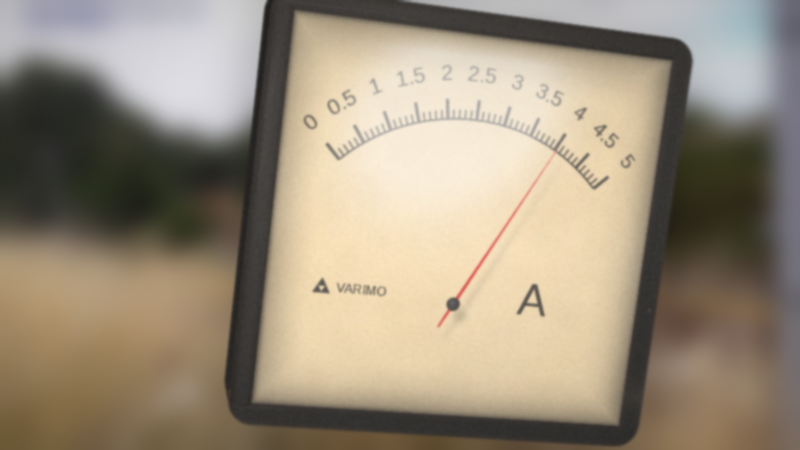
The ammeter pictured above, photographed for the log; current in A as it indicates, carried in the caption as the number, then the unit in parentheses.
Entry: 4 (A)
